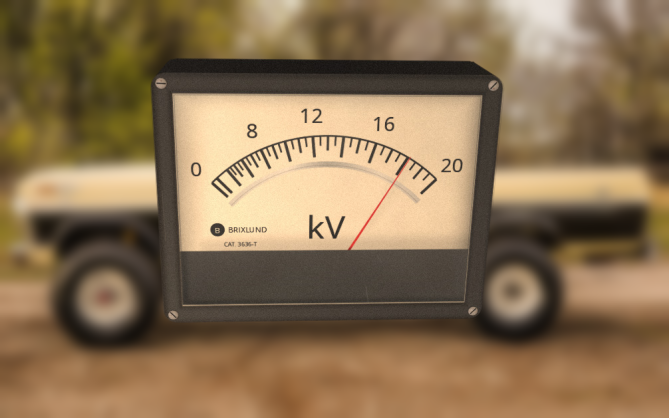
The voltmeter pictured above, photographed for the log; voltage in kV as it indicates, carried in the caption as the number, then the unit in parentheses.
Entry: 18 (kV)
